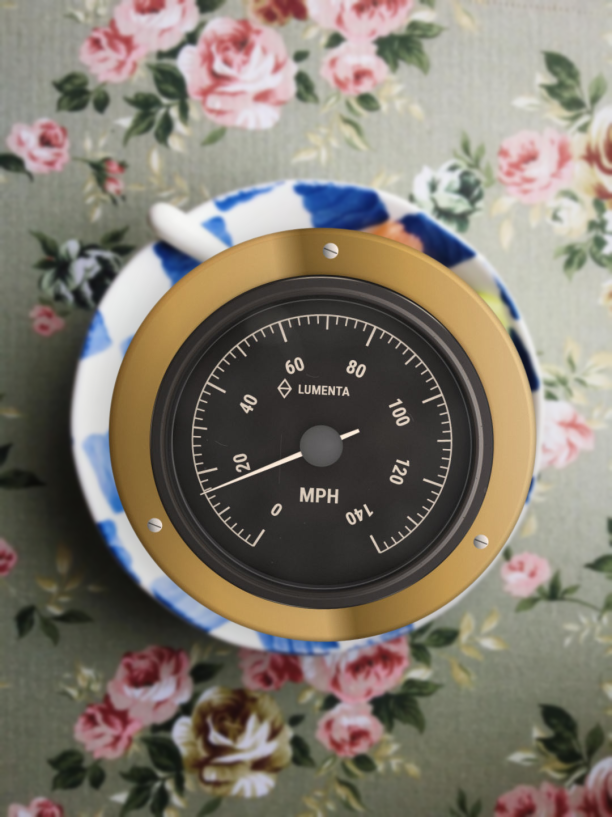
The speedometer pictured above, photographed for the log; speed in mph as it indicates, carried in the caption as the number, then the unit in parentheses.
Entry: 16 (mph)
